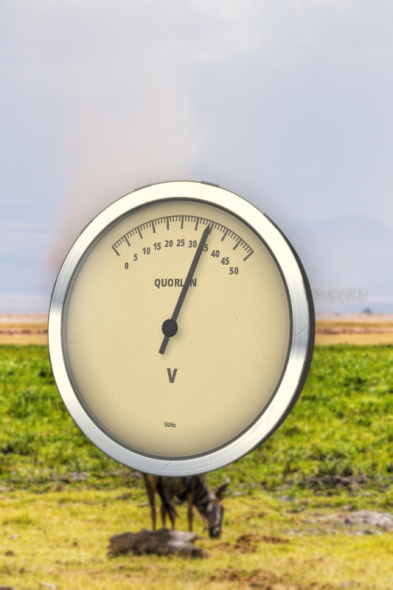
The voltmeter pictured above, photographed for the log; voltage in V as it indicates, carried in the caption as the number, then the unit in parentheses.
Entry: 35 (V)
